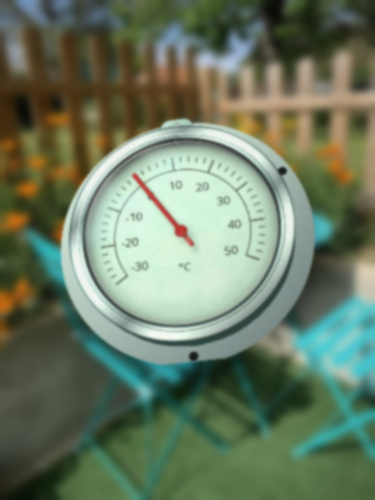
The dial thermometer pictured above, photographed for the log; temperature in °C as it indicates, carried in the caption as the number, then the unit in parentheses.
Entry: 0 (°C)
